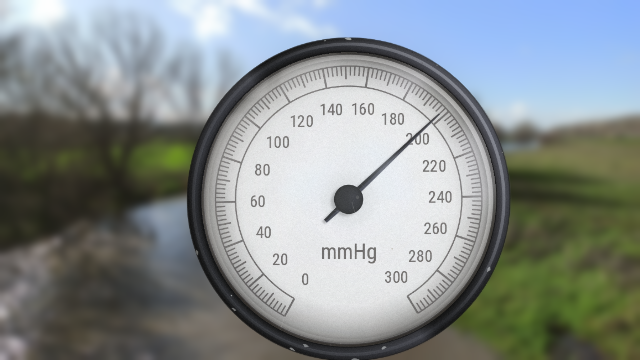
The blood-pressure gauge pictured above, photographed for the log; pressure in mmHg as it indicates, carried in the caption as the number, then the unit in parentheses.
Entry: 198 (mmHg)
